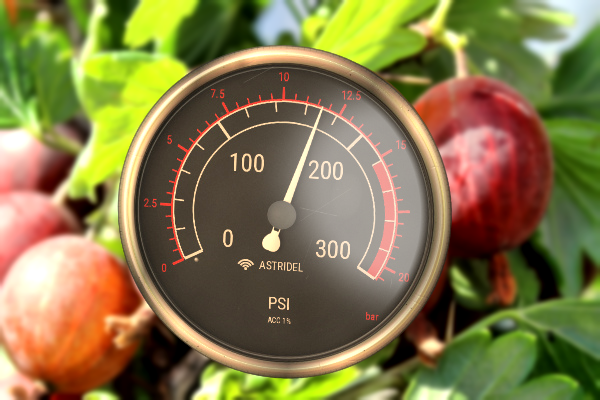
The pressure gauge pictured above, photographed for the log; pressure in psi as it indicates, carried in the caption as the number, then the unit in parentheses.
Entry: 170 (psi)
